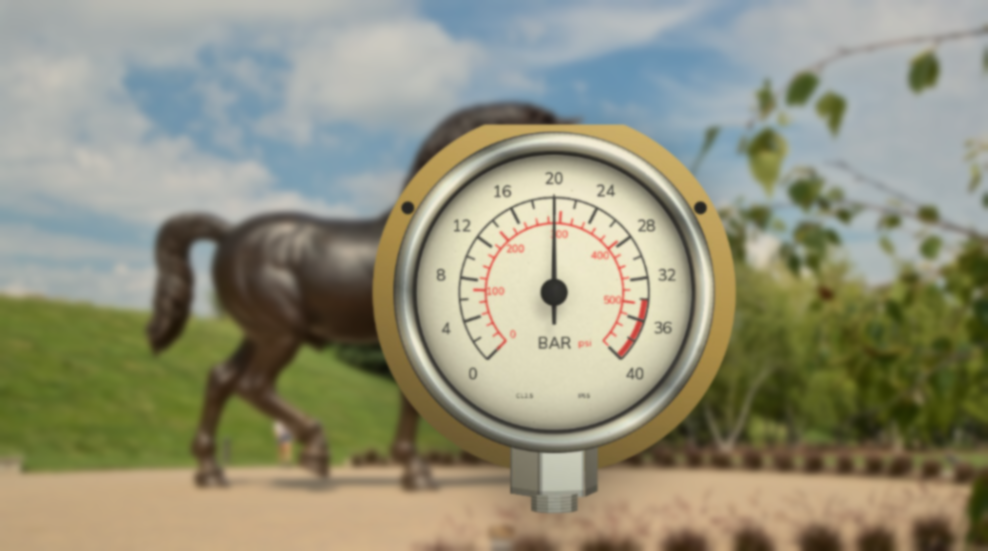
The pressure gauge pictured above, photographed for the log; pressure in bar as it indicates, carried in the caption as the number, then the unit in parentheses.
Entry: 20 (bar)
